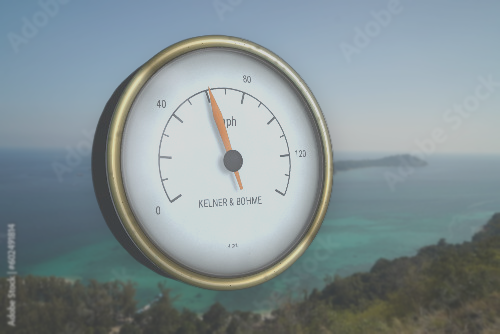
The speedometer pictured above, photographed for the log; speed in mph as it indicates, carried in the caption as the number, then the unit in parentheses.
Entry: 60 (mph)
